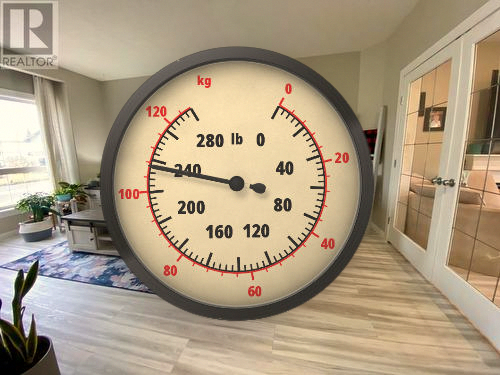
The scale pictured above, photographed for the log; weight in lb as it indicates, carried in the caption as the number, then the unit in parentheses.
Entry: 236 (lb)
